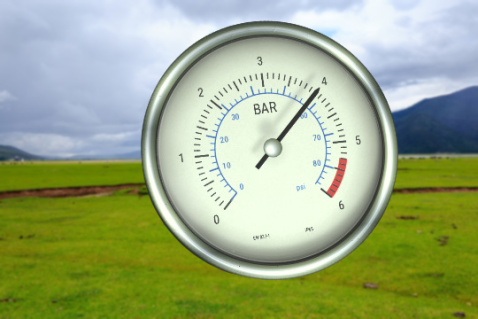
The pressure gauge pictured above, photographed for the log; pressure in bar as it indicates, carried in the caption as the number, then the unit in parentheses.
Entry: 4 (bar)
